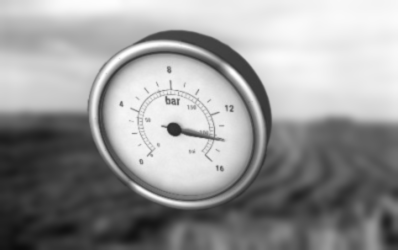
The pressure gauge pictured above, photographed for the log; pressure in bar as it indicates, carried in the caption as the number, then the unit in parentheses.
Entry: 14 (bar)
